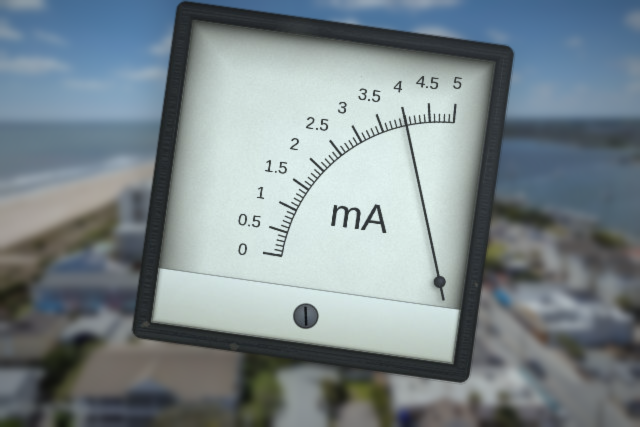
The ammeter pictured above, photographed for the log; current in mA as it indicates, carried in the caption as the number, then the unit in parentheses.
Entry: 4 (mA)
